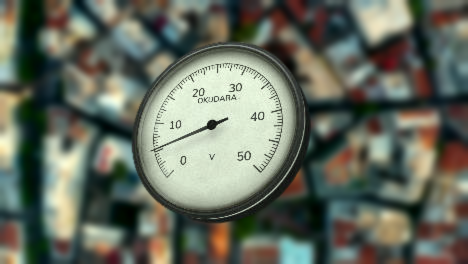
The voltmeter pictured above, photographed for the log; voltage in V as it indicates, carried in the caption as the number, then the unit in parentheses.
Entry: 5 (V)
